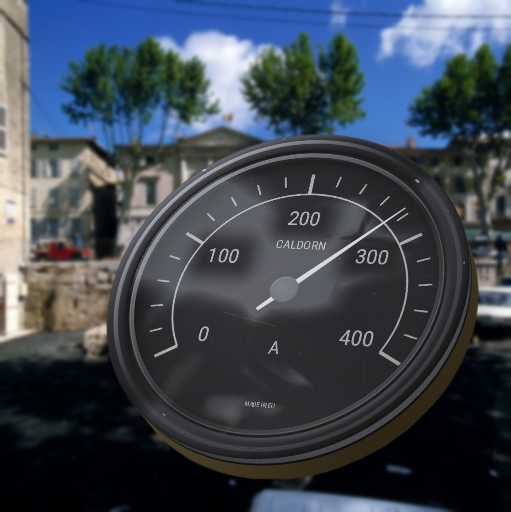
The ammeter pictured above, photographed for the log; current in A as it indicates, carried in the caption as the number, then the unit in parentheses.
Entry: 280 (A)
